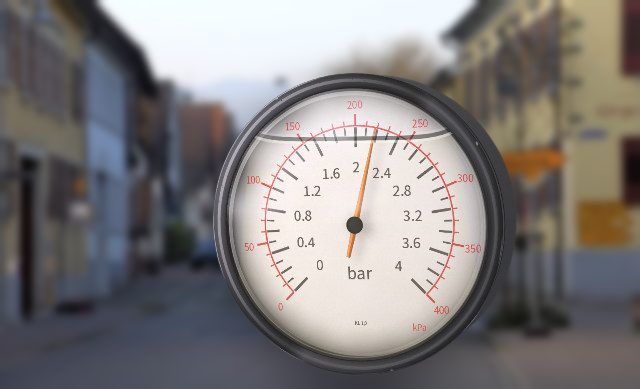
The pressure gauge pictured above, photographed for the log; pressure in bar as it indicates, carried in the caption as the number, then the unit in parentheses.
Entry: 2.2 (bar)
